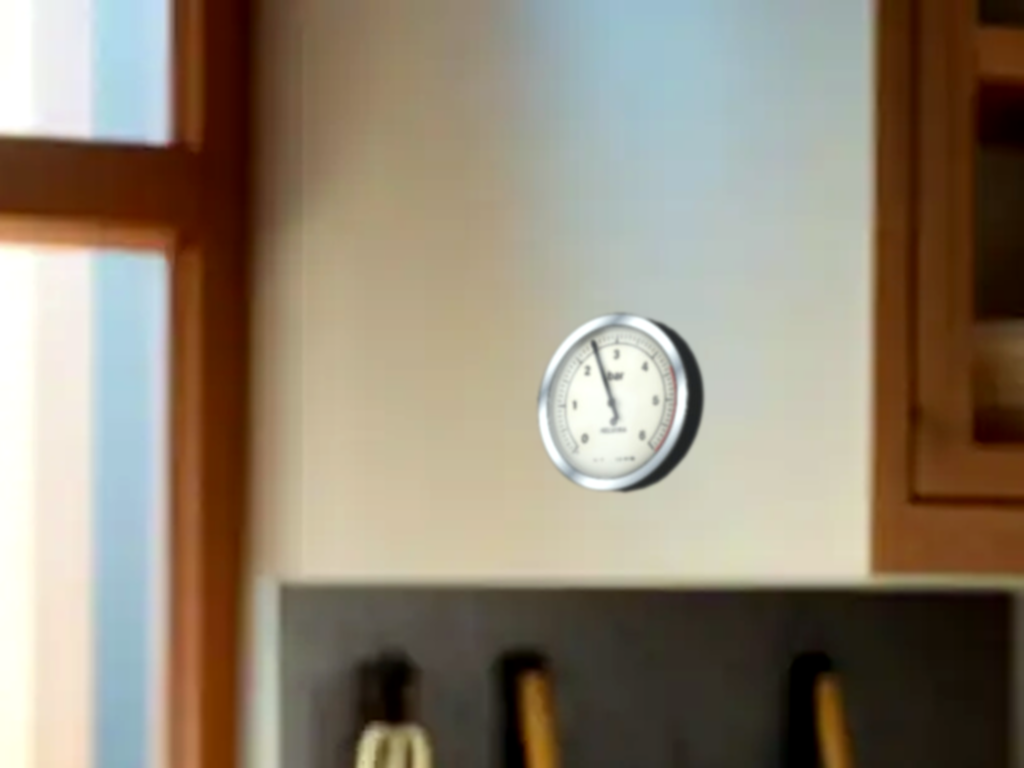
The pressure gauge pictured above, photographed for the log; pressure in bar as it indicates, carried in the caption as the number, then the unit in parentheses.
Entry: 2.5 (bar)
